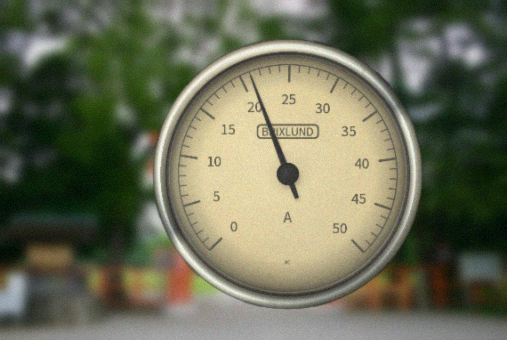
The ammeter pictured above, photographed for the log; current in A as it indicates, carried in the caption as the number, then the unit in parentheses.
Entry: 21 (A)
